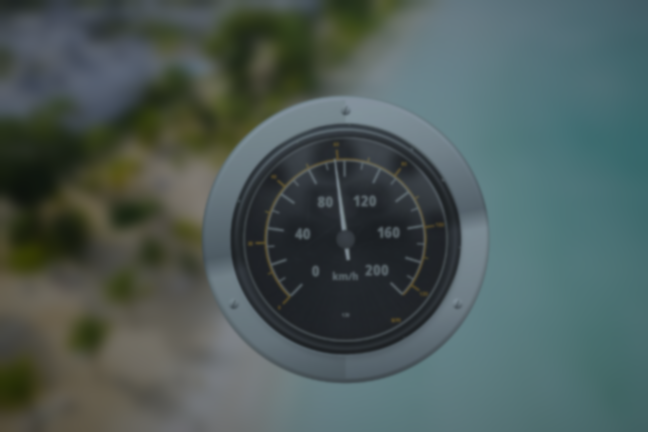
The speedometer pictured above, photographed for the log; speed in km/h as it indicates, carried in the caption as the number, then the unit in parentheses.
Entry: 95 (km/h)
